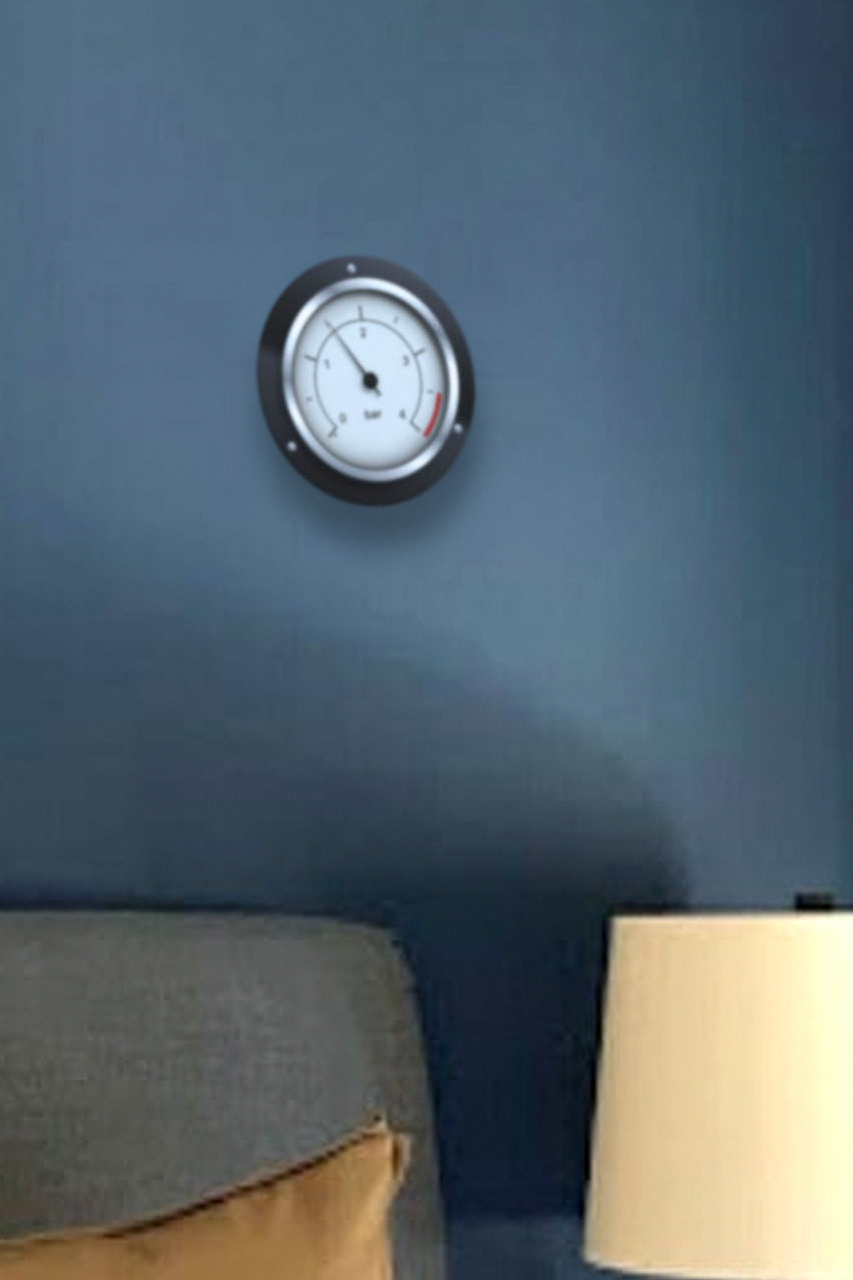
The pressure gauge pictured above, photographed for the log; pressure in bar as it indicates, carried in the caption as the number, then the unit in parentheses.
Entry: 1.5 (bar)
